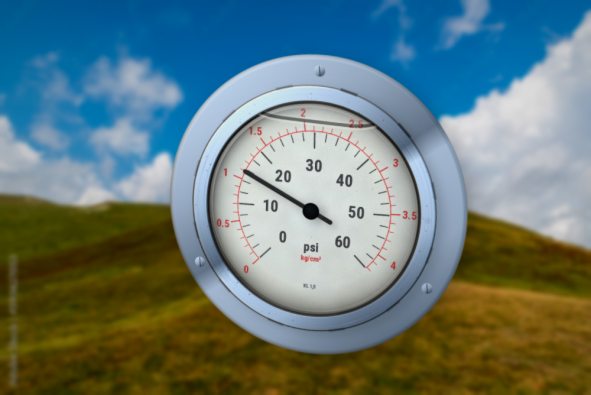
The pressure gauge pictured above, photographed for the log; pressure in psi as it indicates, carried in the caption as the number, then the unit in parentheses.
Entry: 16 (psi)
